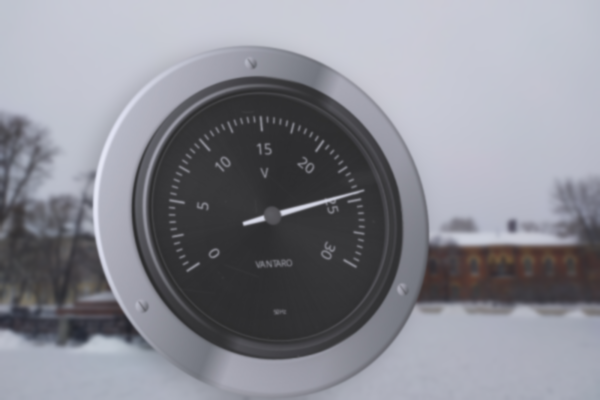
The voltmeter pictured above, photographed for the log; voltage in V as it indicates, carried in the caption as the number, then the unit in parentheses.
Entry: 24.5 (V)
